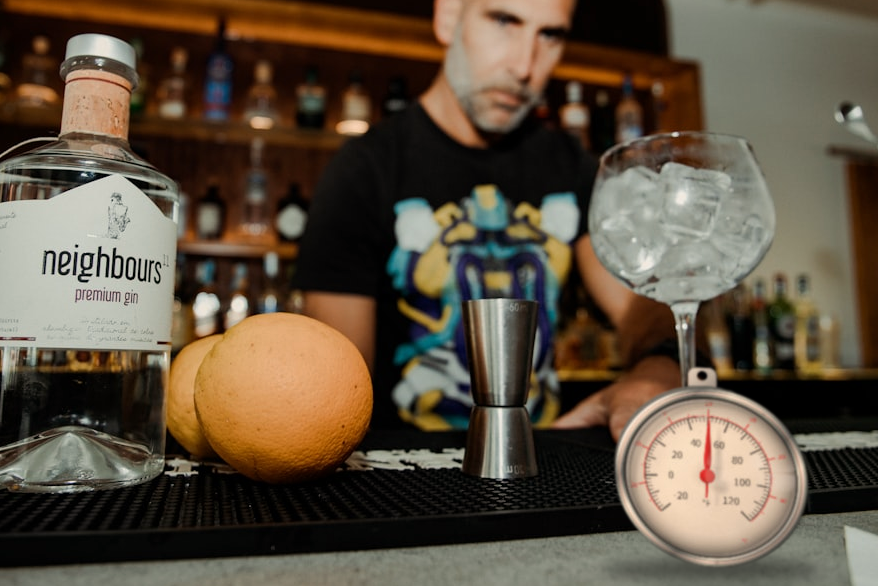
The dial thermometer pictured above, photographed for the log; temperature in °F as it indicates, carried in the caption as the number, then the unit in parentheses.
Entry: 50 (°F)
